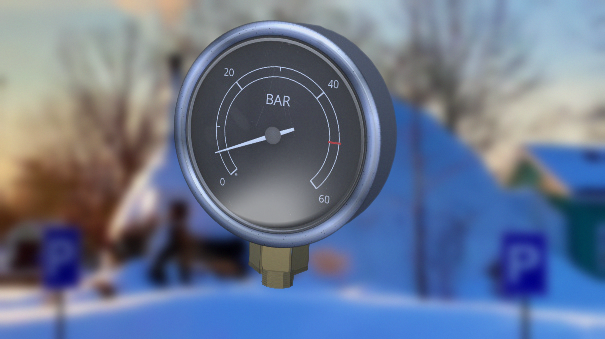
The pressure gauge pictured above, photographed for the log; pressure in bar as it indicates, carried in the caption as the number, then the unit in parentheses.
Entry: 5 (bar)
